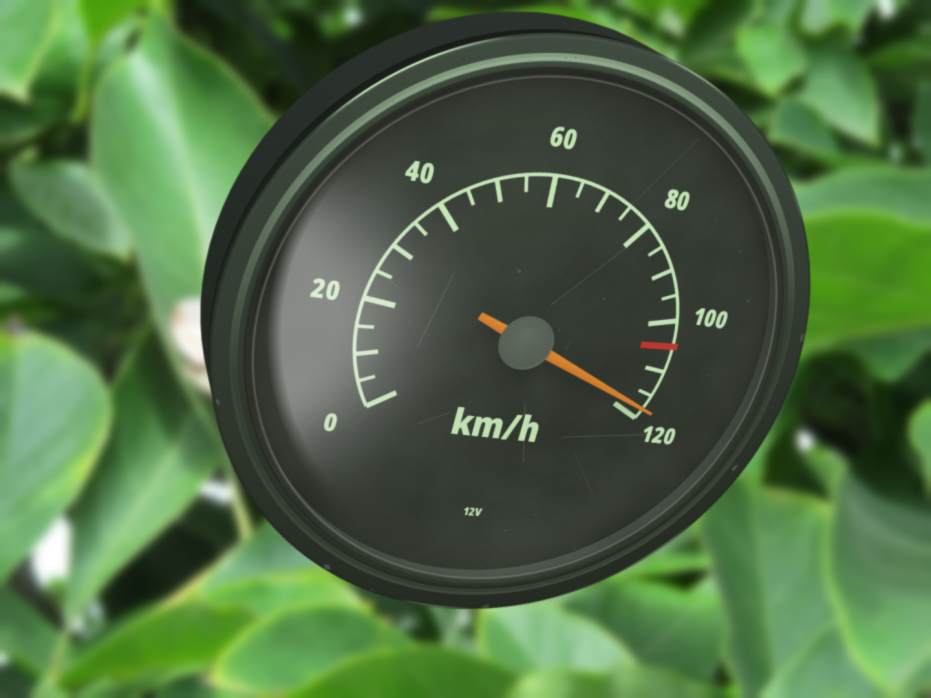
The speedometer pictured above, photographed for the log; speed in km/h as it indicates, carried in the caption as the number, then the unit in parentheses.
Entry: 117.5 (km/h)
